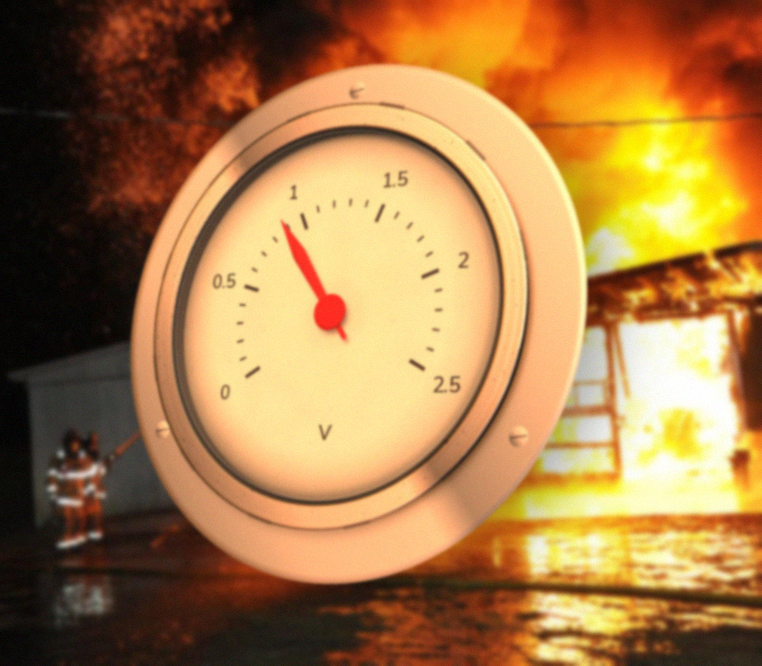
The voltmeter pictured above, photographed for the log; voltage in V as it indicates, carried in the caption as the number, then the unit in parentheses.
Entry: 0.9 (V)
